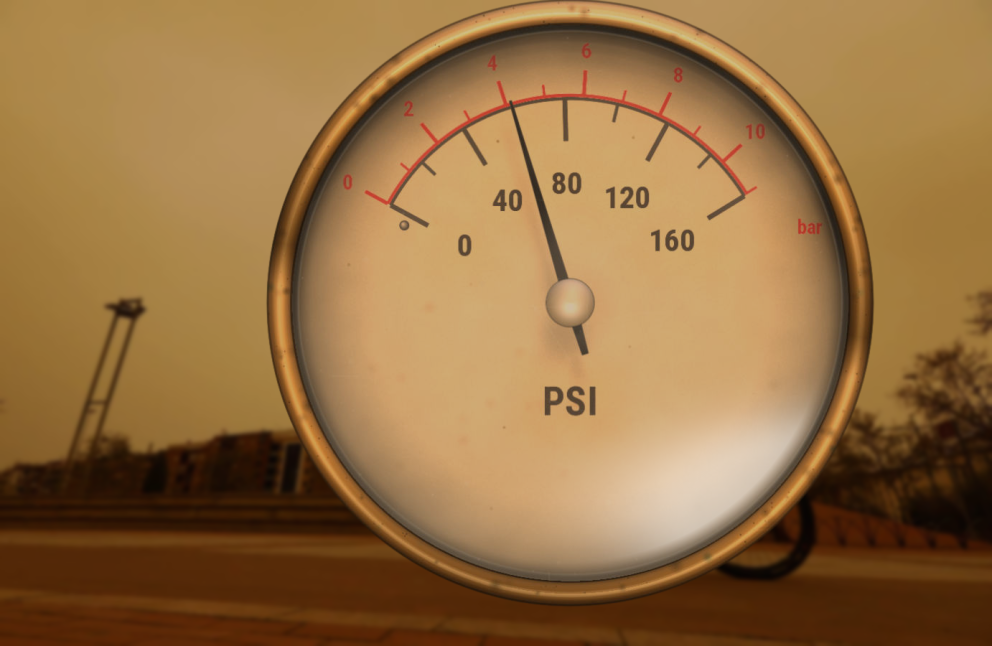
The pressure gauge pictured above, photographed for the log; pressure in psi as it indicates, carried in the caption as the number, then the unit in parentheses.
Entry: 60 (psi)
